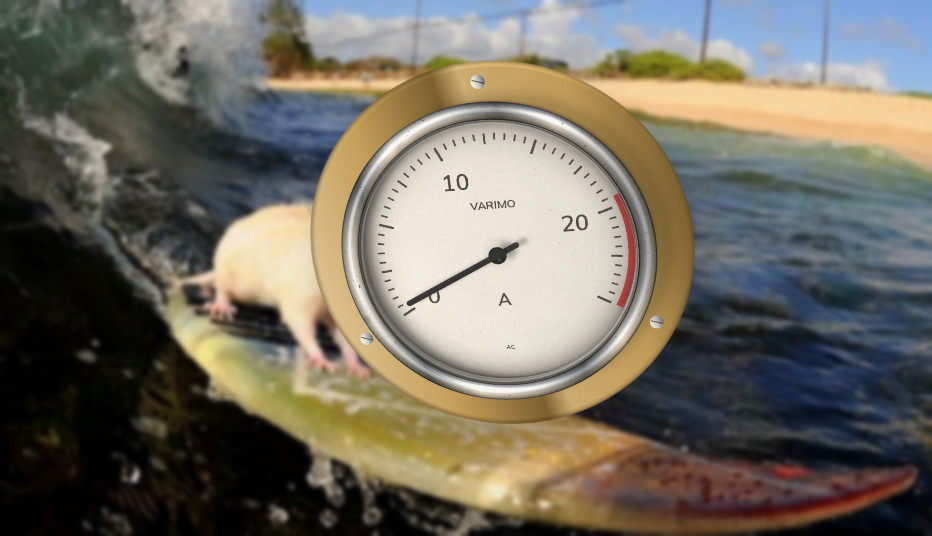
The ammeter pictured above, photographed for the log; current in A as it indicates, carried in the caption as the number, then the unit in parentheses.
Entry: 0.5 (A)
